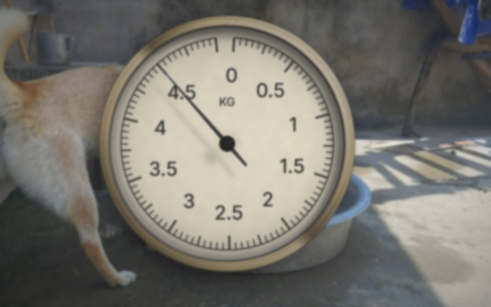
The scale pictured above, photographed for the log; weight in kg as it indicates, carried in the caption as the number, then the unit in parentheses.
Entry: 4.5 (kg)
